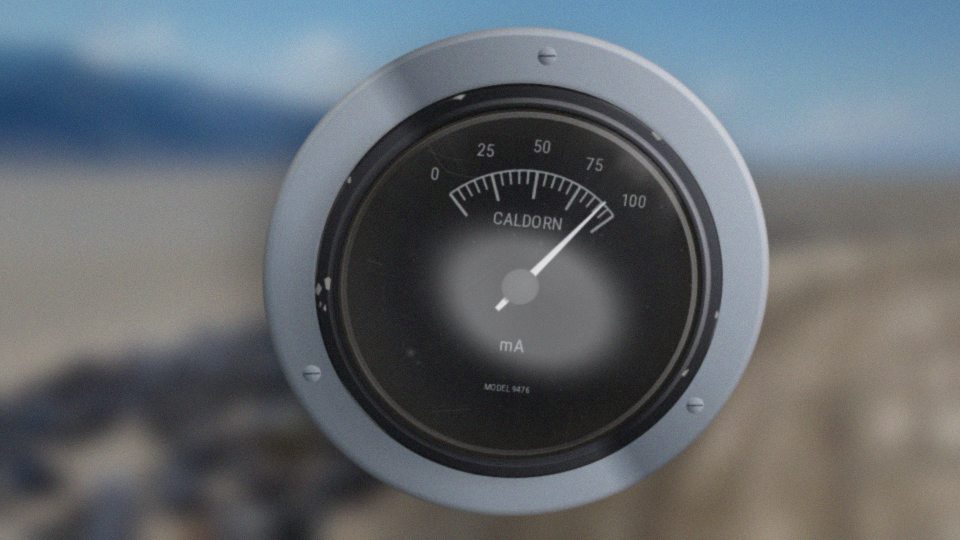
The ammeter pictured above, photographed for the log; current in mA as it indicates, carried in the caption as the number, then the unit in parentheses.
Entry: 90 (mA)
